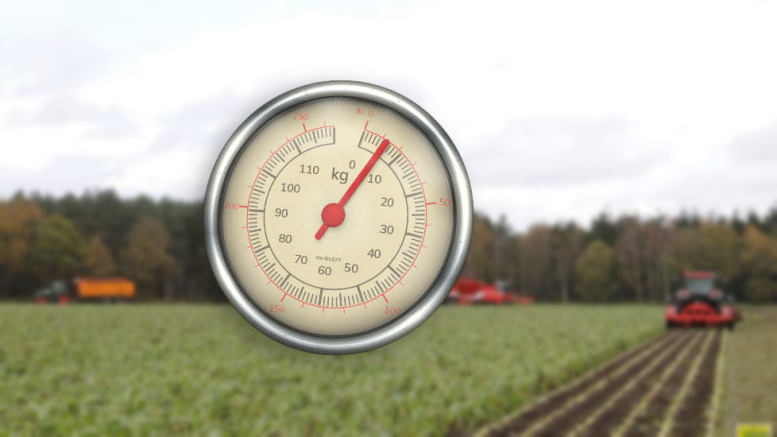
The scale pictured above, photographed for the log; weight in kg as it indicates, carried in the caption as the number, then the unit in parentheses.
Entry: 6 (kg)
